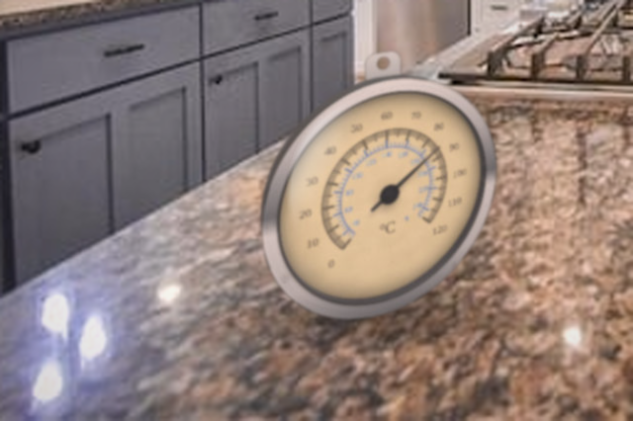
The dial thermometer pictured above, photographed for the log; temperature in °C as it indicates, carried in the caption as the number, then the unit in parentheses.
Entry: 85 (°C)
